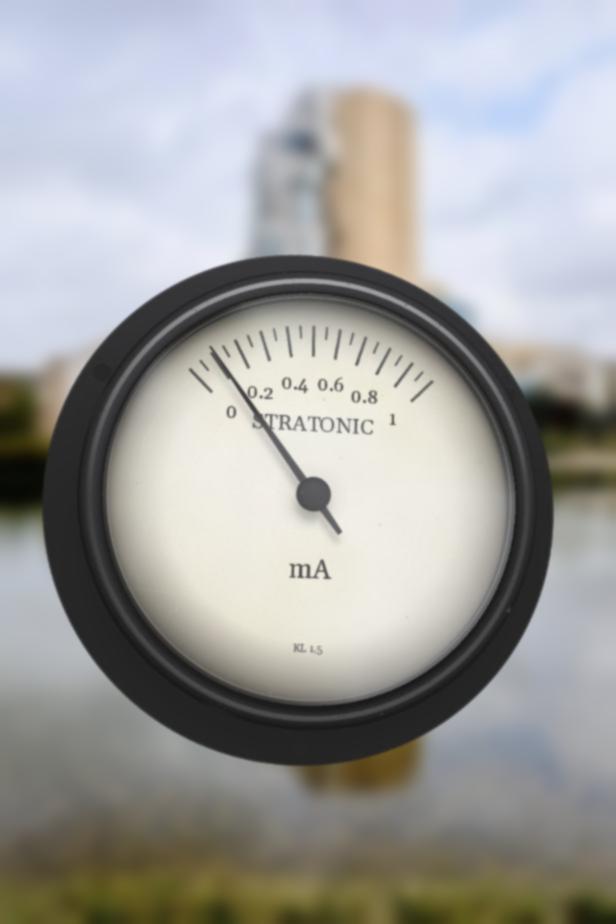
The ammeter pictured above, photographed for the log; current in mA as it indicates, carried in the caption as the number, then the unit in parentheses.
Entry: 0.1 (mA)
